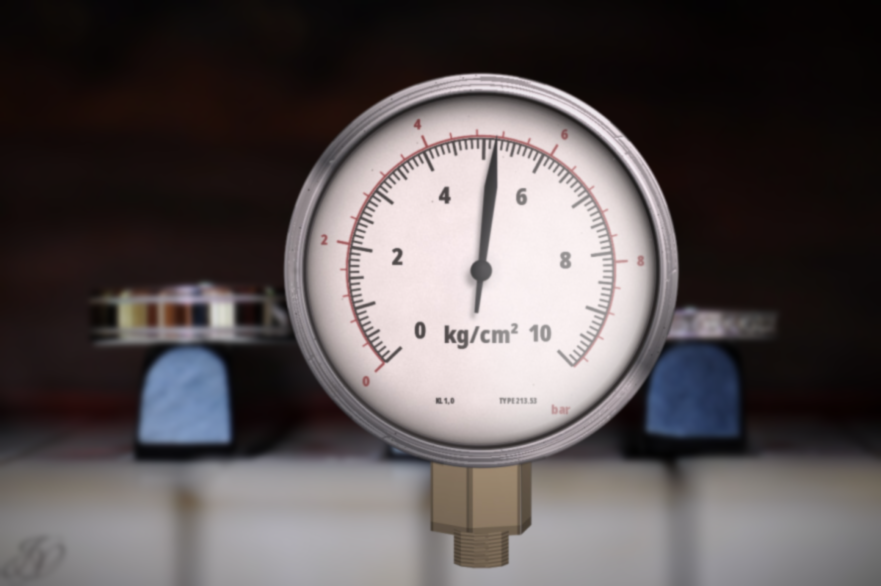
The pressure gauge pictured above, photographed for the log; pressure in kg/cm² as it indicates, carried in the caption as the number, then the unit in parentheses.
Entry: 5.2 (kg/cm²)
